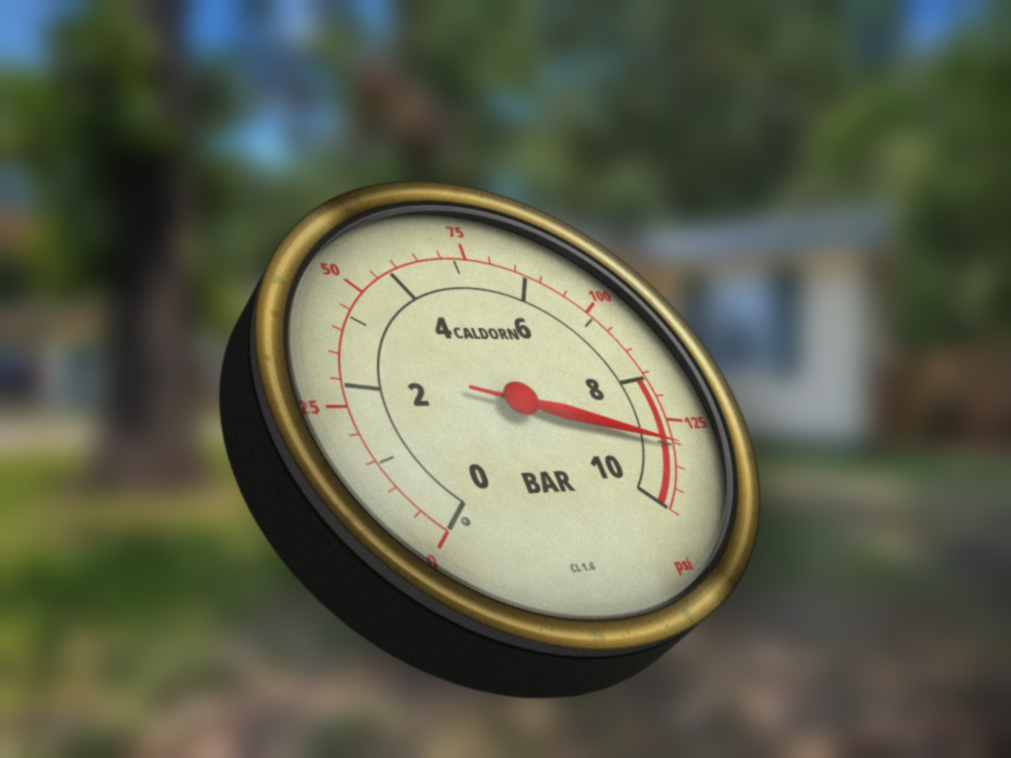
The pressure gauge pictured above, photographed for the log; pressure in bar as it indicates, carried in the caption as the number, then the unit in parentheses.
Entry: 9 (bar)
